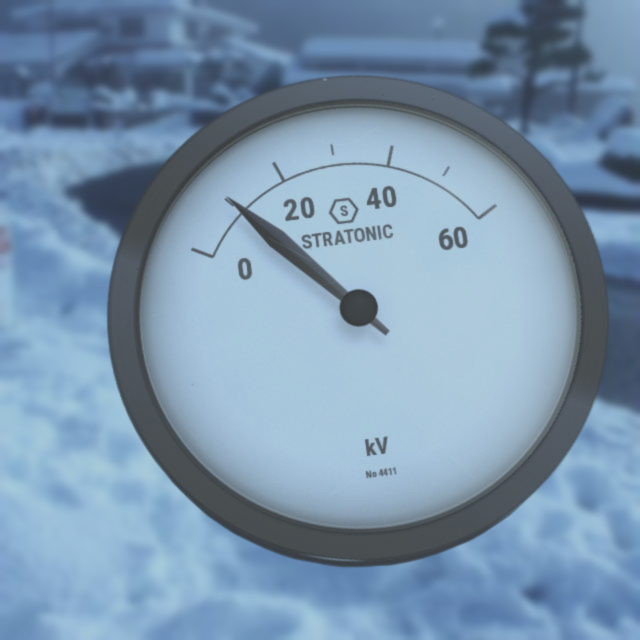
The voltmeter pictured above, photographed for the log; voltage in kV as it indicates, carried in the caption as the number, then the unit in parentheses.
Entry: 10 (kV)
